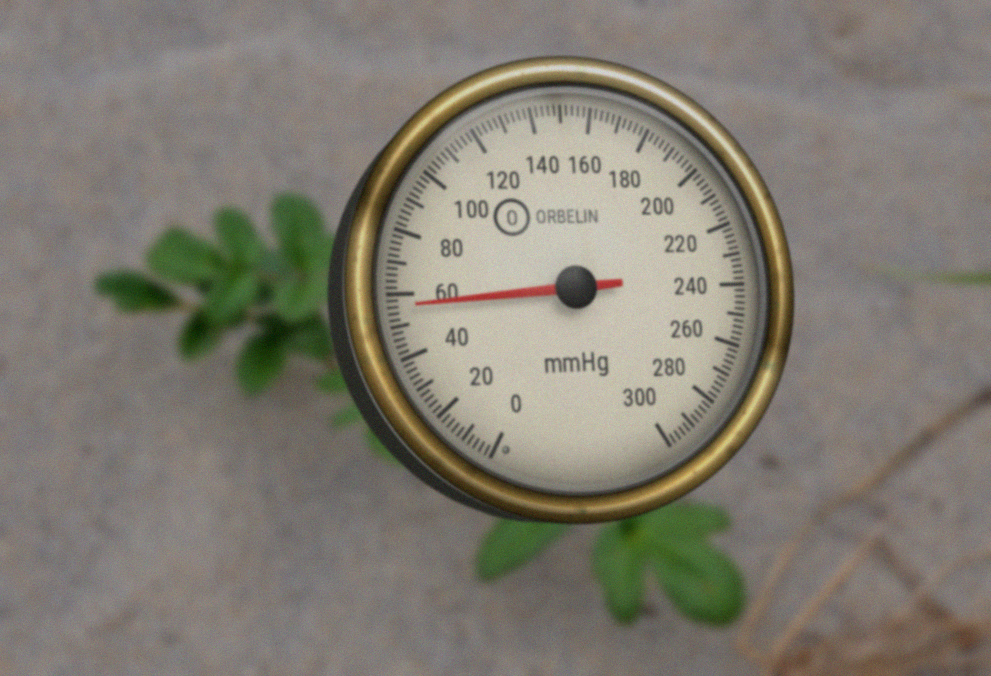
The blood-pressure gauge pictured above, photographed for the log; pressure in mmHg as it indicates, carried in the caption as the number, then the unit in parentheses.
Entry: 56 (mmHg)
